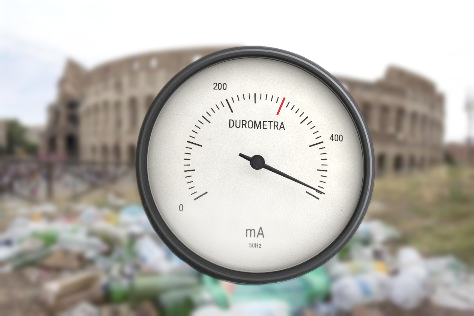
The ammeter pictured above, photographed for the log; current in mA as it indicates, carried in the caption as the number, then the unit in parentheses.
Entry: 490 (mA)
